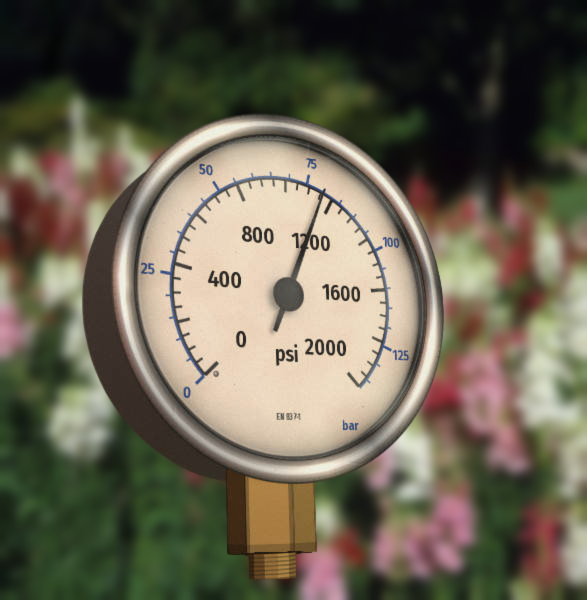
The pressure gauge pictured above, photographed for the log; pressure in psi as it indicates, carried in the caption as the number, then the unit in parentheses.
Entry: 1150 (psi)
